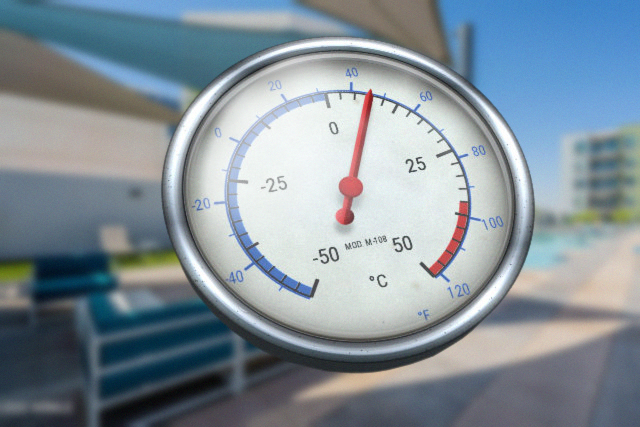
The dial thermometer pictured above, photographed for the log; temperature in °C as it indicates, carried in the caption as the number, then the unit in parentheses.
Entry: 7.5 (°C)
